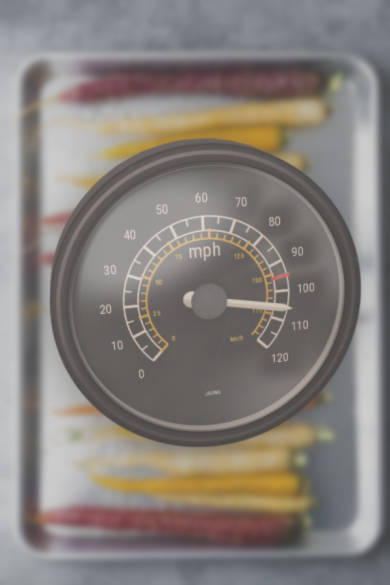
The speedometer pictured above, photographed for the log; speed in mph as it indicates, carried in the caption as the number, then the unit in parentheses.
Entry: 105 (mph)
